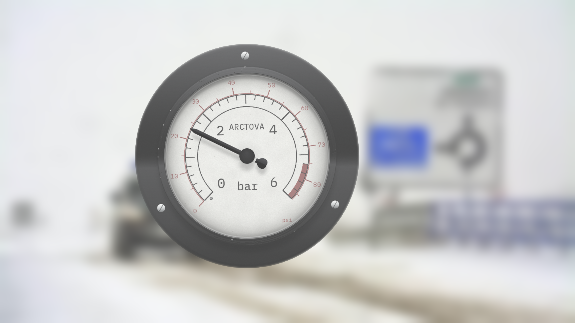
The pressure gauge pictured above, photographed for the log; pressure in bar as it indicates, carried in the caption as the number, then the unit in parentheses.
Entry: 1.6 (bar)
